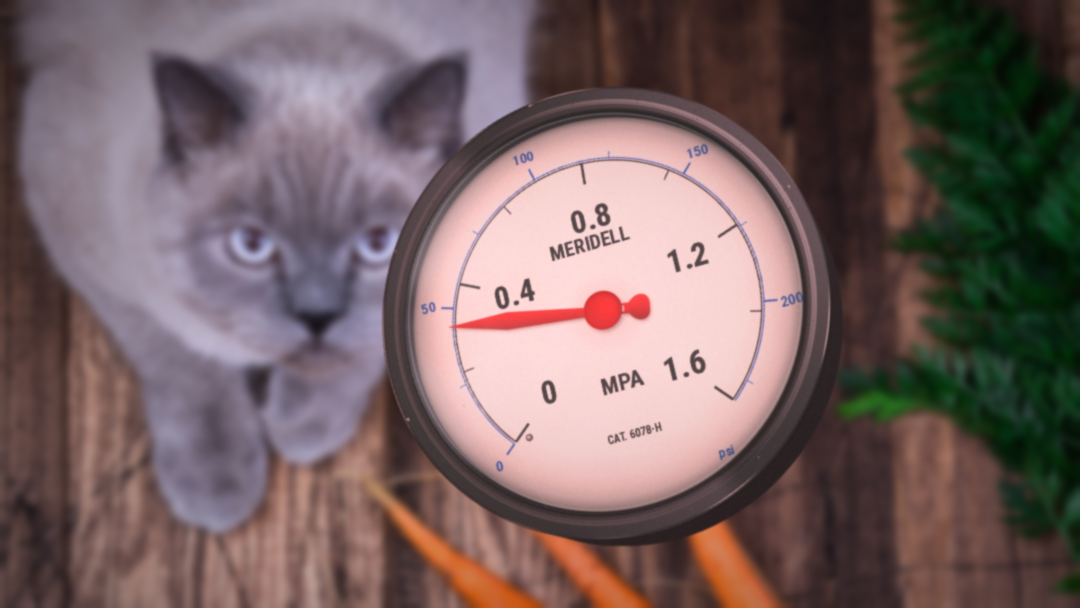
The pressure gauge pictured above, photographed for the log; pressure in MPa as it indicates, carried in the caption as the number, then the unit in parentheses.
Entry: 0.3 (MPa)
